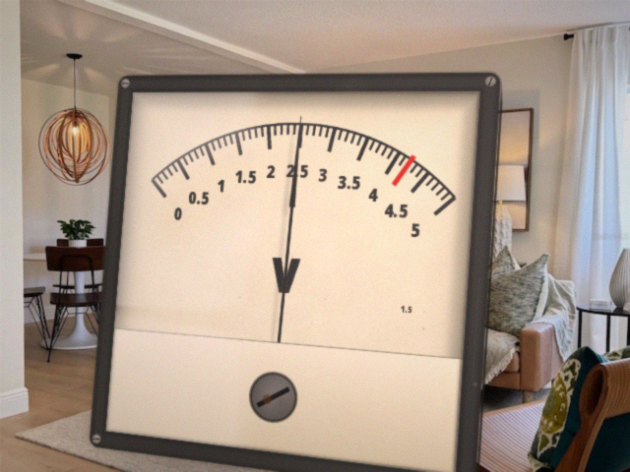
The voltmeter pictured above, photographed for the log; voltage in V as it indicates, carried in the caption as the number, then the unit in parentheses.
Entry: 2.5 (V)
